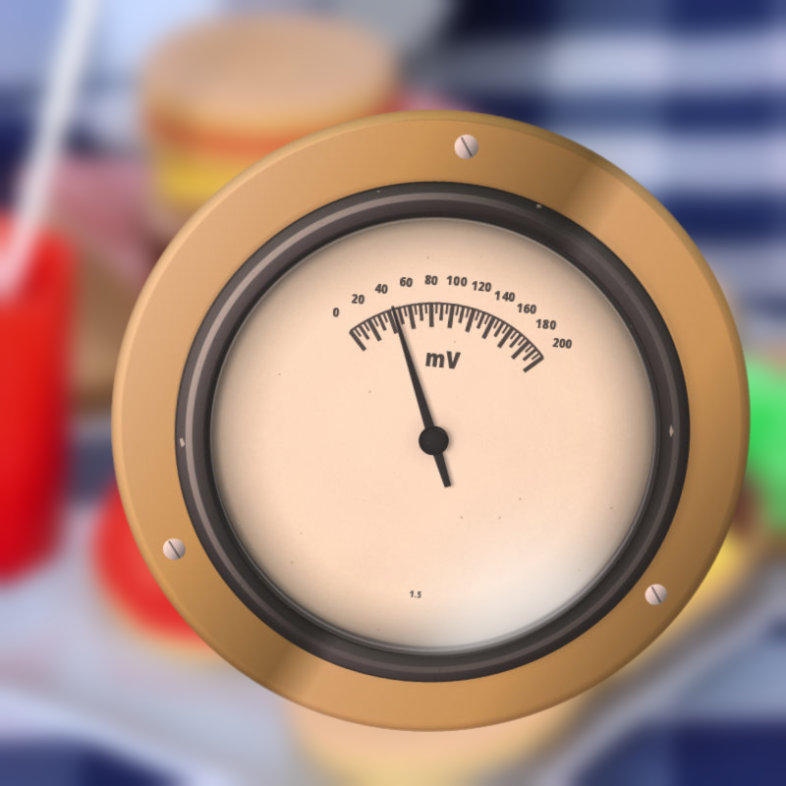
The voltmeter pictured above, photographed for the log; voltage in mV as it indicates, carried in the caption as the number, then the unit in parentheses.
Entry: 45 (mV)
